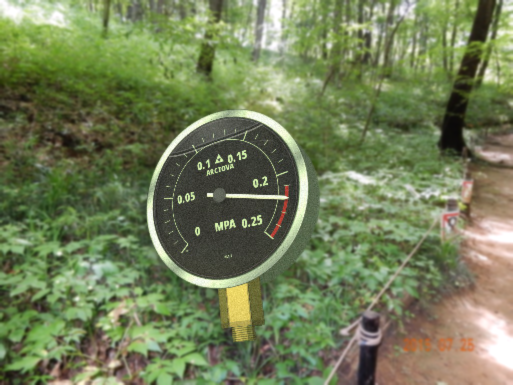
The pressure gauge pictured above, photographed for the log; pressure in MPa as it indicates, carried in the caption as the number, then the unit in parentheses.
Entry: 0.22 (MPa)
